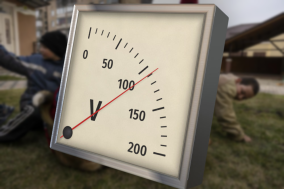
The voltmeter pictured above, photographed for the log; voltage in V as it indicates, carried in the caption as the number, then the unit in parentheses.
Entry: 110 (V)
